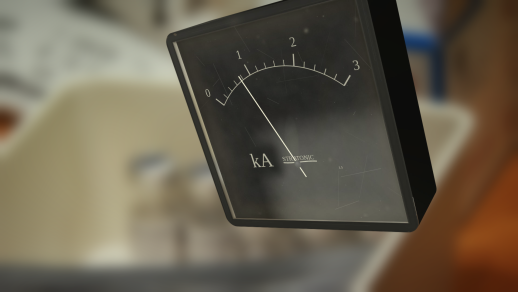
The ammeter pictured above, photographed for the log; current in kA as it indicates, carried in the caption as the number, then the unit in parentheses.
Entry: 0.8 (kA)
